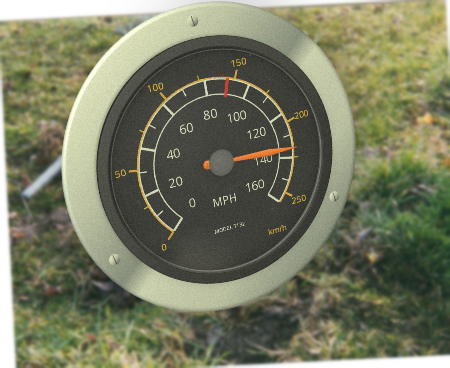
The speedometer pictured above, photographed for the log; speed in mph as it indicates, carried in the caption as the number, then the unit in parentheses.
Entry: 135 (mph)
